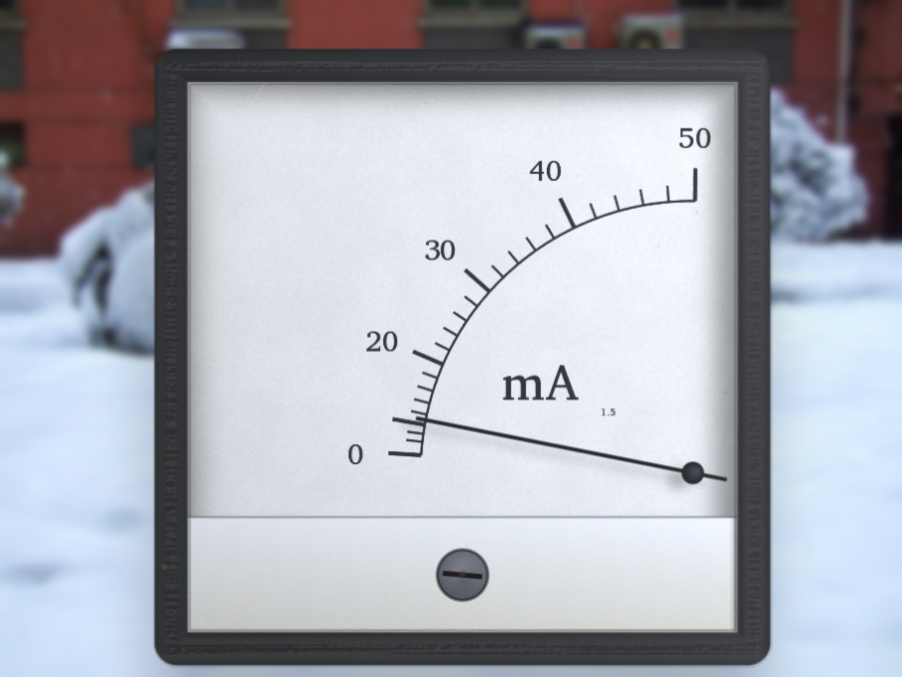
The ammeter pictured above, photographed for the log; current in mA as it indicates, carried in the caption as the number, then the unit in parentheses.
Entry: 11 (mA)
